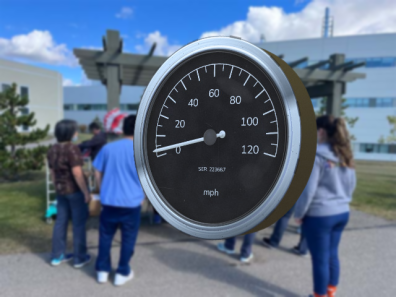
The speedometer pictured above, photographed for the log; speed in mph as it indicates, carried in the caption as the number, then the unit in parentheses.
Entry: 2.5 (mph)
